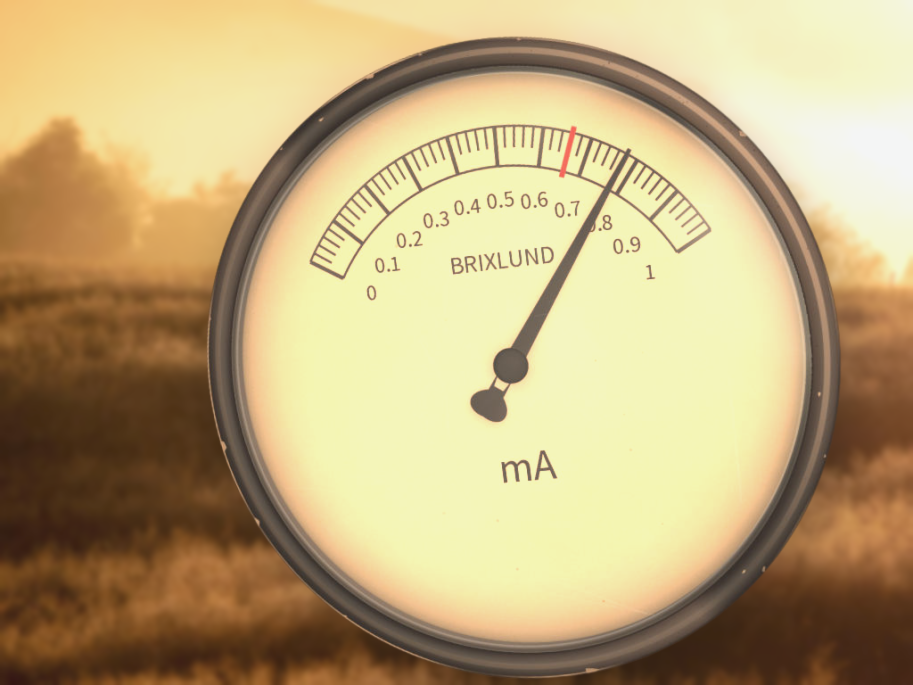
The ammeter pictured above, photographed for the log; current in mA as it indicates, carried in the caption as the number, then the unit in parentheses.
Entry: 0.78 (mA)
